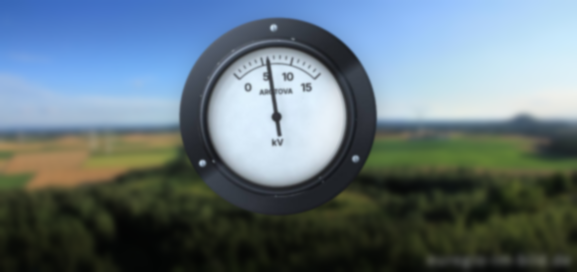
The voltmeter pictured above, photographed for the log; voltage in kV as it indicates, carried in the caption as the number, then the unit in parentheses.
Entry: 6 (kV)
